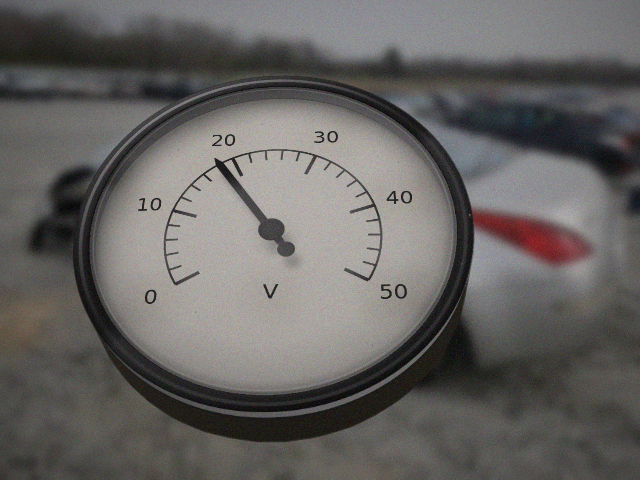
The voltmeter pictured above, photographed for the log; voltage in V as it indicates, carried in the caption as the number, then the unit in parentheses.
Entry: 18 (V)
